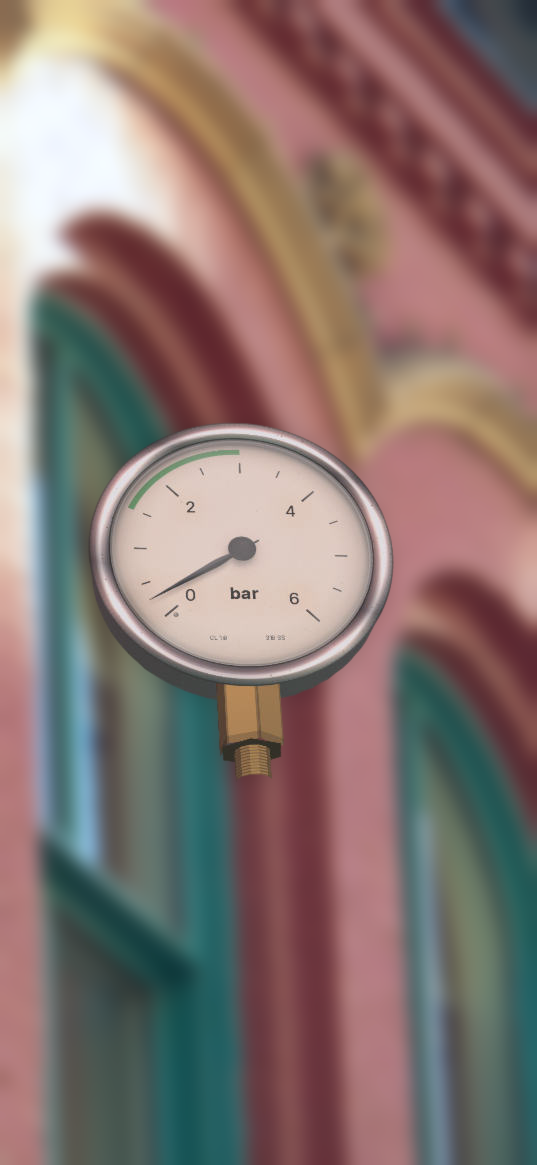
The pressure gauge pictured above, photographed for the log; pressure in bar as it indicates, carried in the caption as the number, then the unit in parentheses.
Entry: 0.25 (bar)
